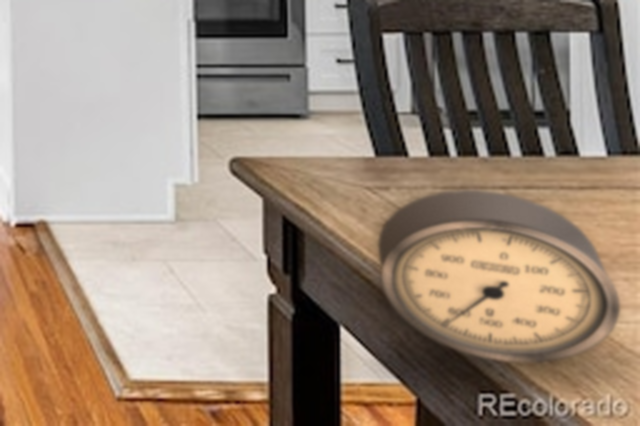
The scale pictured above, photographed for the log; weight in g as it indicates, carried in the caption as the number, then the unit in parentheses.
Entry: 600 (g)
